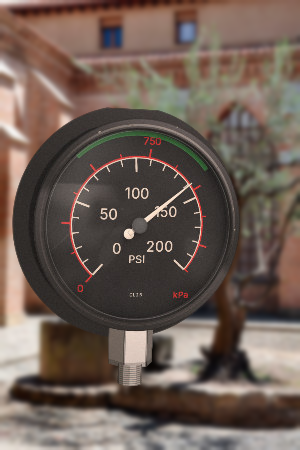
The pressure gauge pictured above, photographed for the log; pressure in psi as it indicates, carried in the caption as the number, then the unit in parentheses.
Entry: 140 (psi)
